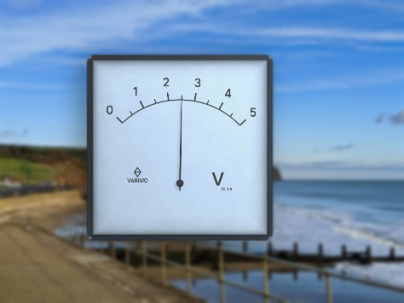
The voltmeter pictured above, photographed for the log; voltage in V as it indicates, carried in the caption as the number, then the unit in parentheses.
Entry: 2.5 (V)
